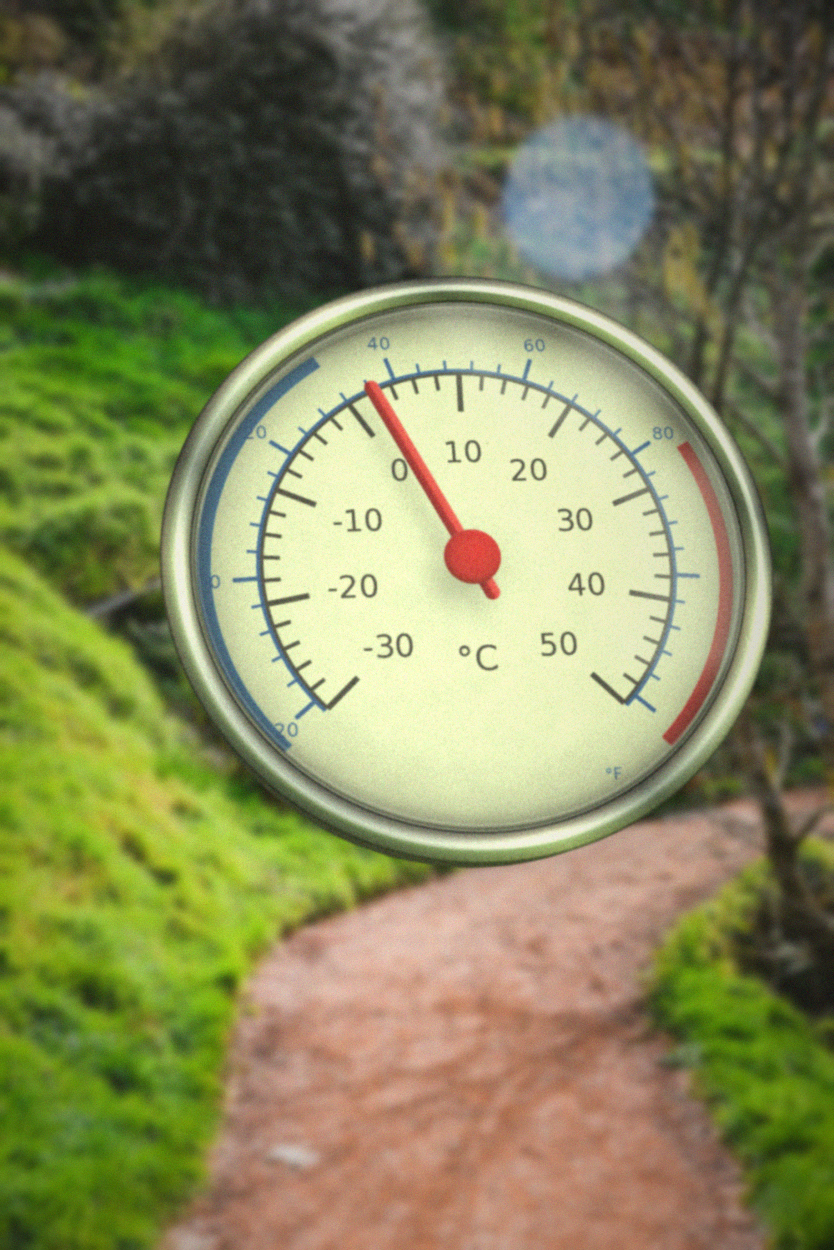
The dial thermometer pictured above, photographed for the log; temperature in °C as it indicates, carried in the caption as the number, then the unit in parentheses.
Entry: 2 (°C)
